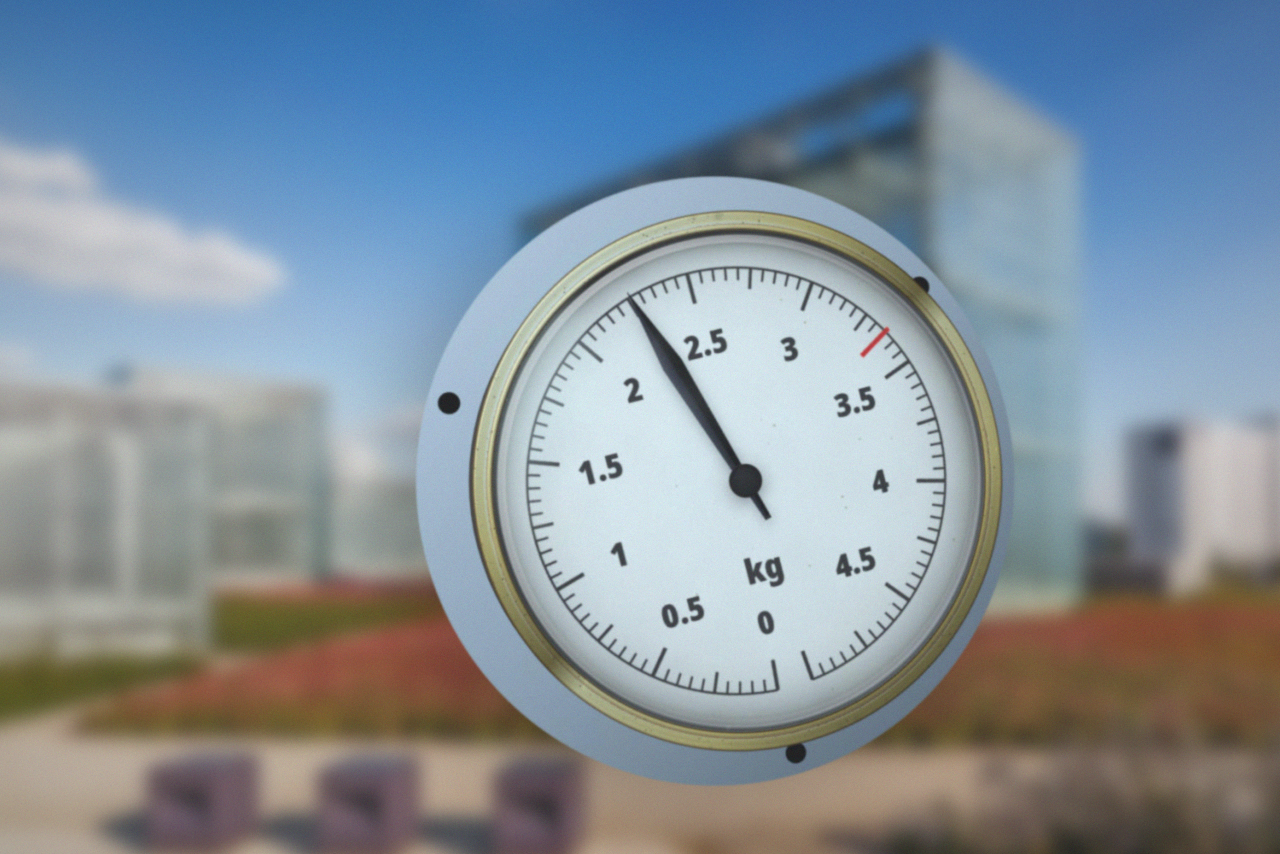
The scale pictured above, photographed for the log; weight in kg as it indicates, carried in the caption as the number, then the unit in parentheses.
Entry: 2.25 (kg)
